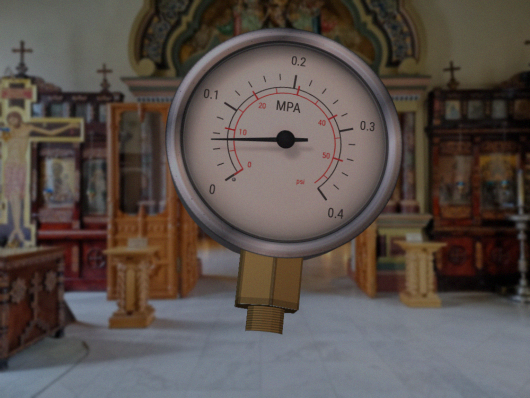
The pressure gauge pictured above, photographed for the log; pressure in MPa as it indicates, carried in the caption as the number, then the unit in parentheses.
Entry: 0.05 (MPa)
